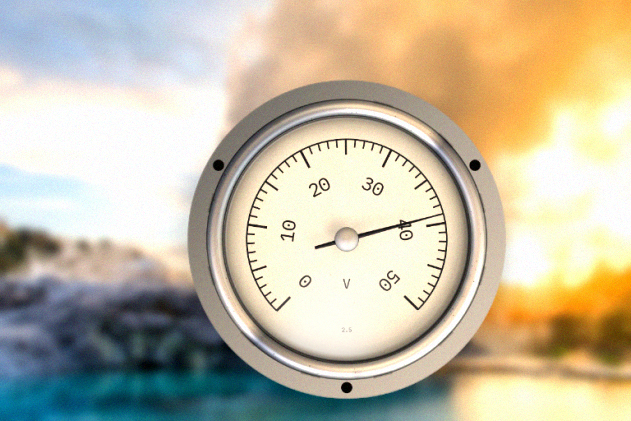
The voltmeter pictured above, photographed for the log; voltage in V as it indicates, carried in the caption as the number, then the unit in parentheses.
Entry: 39 (V)
